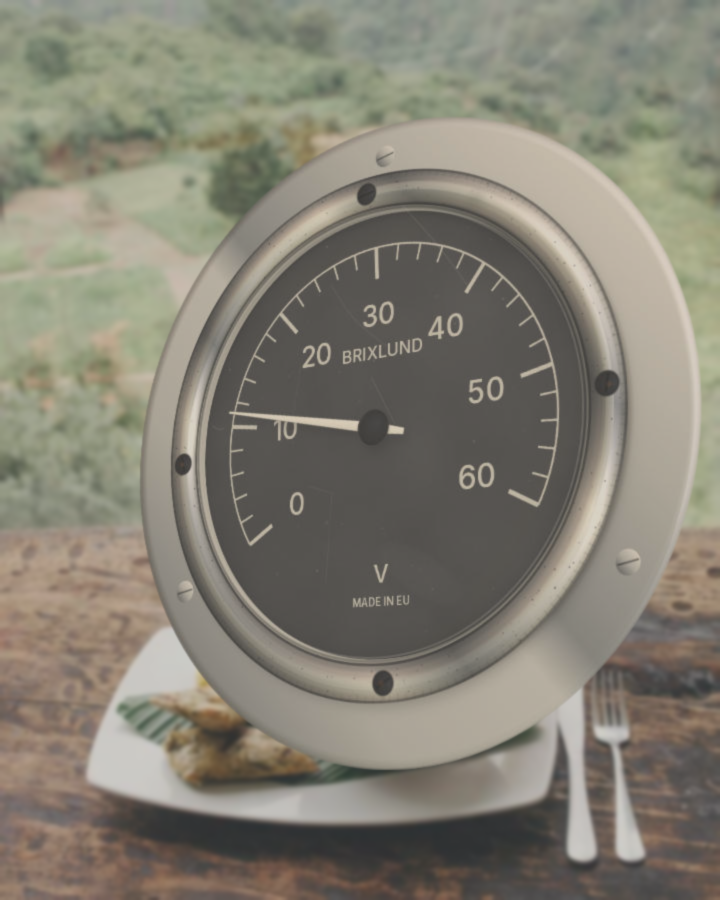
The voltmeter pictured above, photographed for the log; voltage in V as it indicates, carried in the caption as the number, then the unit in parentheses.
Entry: 11 (V)
